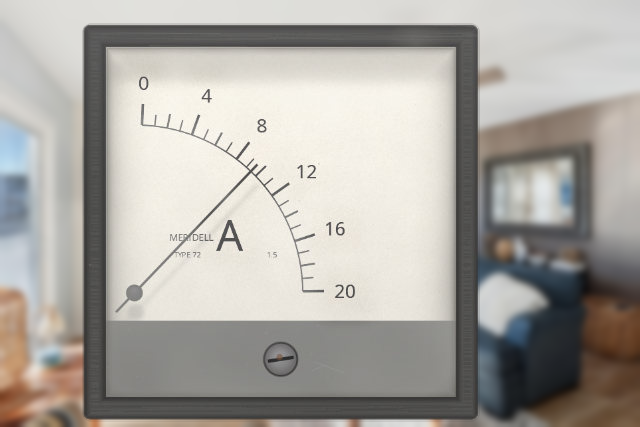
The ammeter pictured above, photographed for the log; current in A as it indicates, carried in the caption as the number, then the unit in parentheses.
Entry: 9.5 (A)
